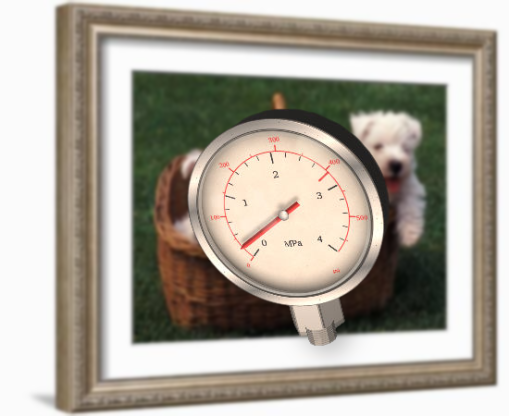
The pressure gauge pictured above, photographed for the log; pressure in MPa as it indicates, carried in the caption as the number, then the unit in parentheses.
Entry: 0.2 (MPa)
